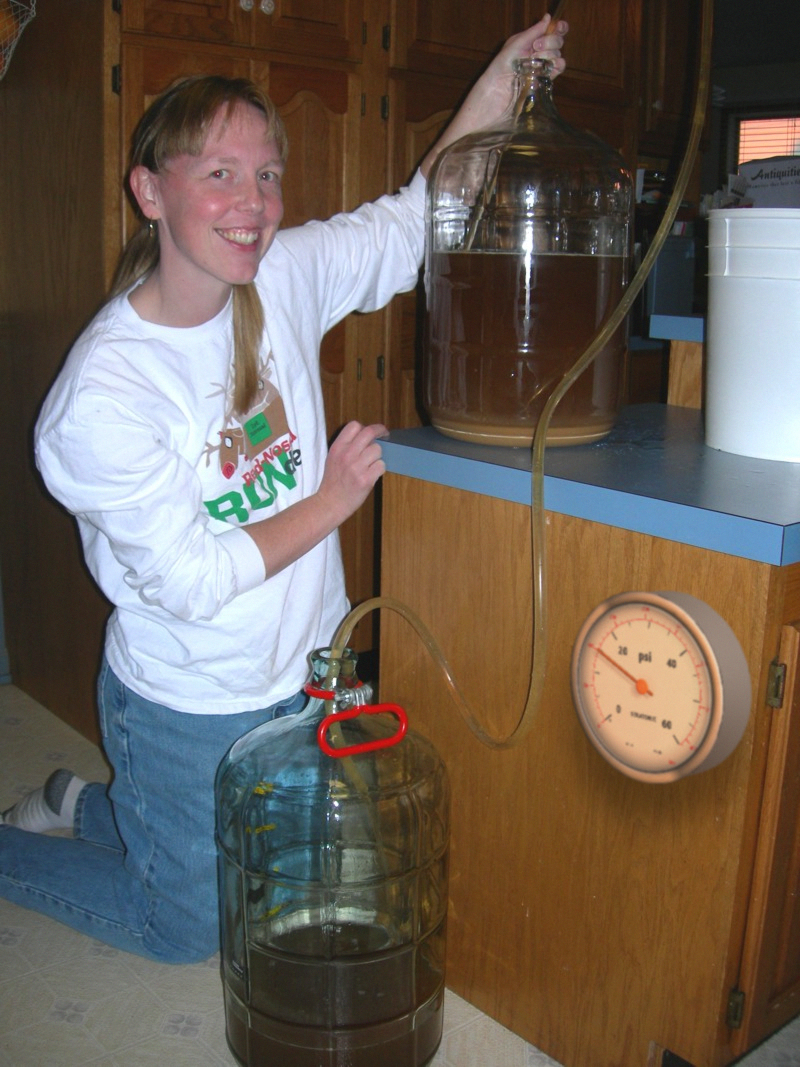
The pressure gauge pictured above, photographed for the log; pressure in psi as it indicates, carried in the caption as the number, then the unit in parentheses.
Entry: 15 (psi)
